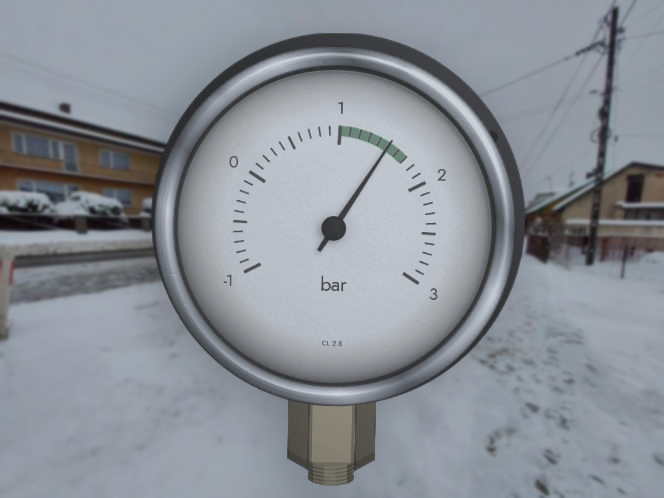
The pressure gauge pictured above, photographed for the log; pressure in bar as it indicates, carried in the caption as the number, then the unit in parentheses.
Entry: 1.5 (bar)
